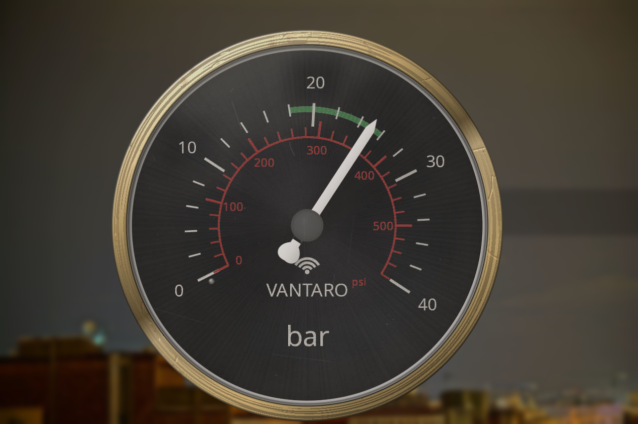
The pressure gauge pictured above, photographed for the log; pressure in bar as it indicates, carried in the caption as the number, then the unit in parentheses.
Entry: 25 (bar)
